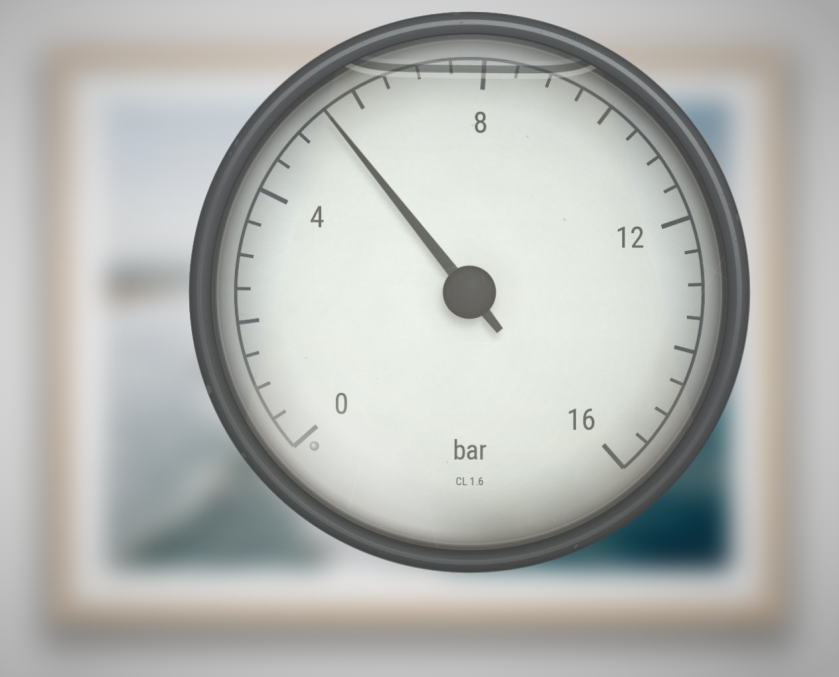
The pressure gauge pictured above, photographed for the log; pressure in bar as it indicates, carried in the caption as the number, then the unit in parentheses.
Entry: 5.5 (bar)
